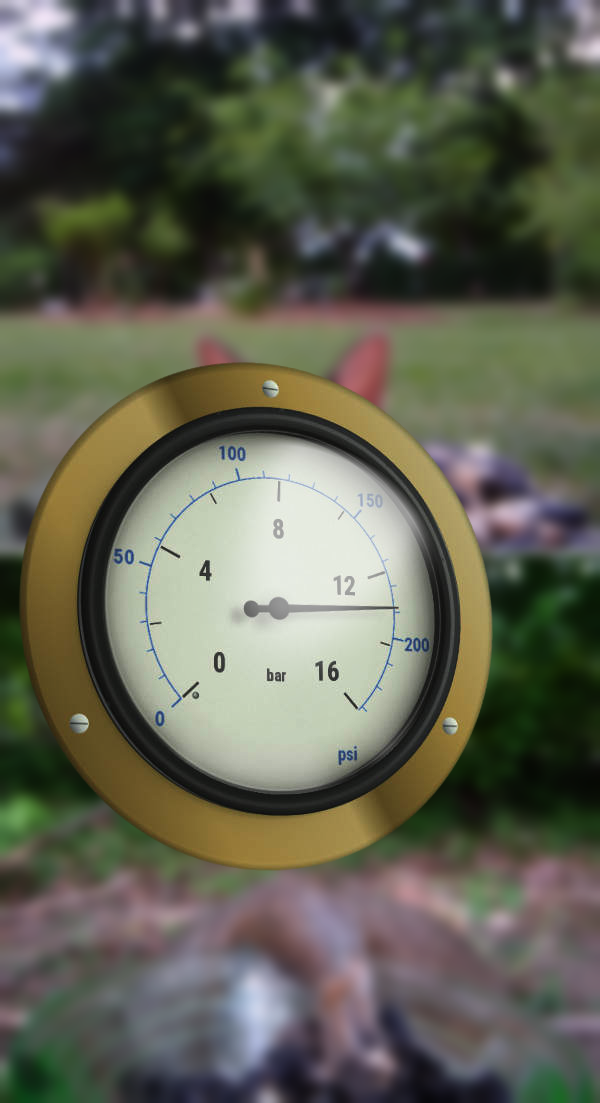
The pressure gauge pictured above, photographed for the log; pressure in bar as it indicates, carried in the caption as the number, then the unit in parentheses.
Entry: 13 (bar)
